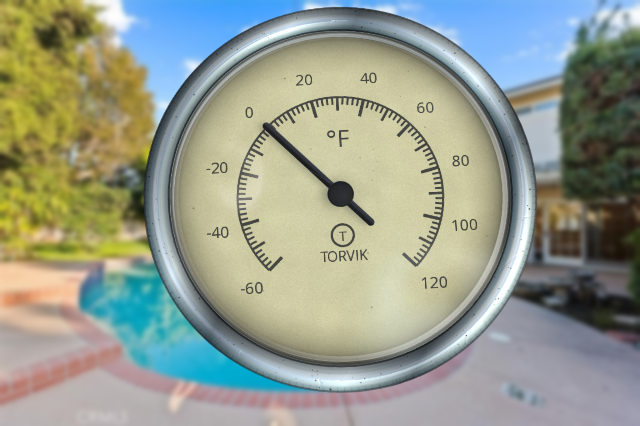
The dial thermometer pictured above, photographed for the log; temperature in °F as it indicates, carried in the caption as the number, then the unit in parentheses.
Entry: 0 (°F)
